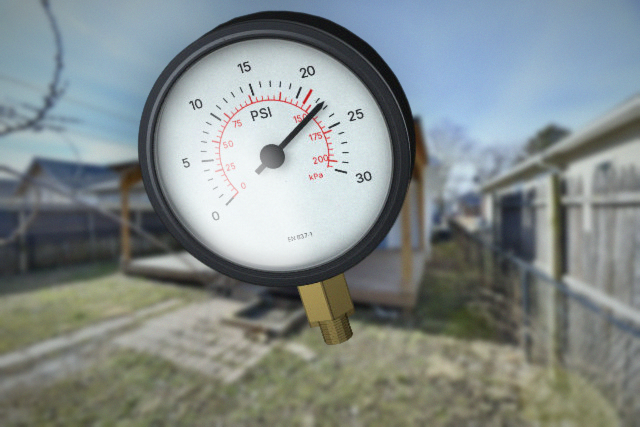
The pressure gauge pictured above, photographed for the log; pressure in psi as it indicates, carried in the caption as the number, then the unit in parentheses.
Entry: 22.5 (psi)
